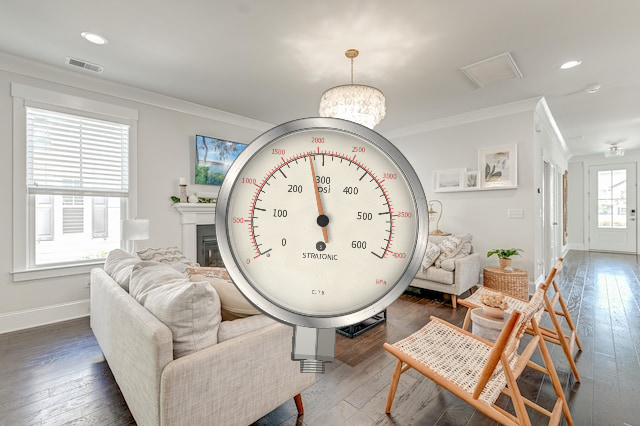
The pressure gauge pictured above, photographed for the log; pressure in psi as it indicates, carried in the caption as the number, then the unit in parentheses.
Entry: 270 (psi)
